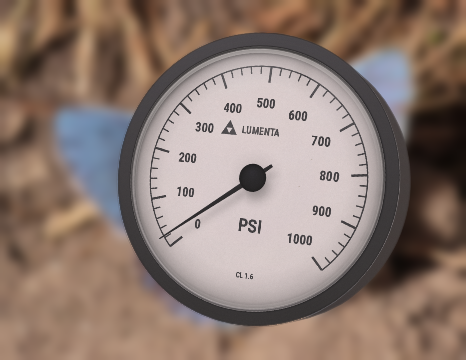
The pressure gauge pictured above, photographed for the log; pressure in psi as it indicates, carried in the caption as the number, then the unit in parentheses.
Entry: 20 (psi)
